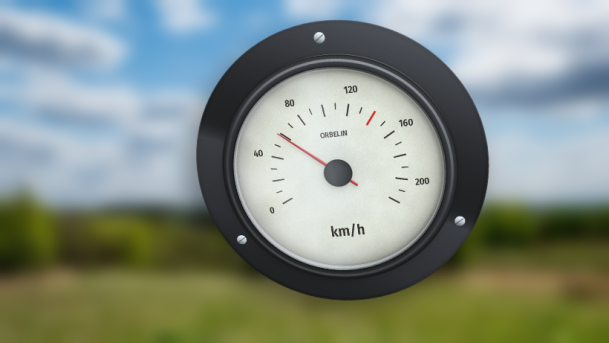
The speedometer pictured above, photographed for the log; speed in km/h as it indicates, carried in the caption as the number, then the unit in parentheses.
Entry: 60 (km/h)
